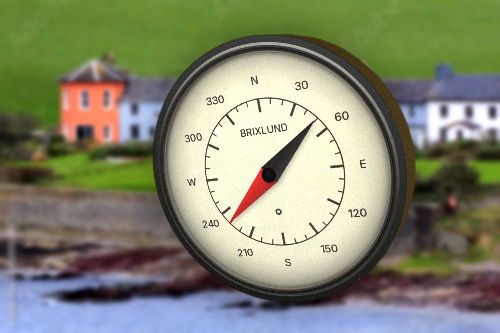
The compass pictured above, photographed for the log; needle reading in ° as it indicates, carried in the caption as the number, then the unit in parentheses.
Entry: 230 (°)
